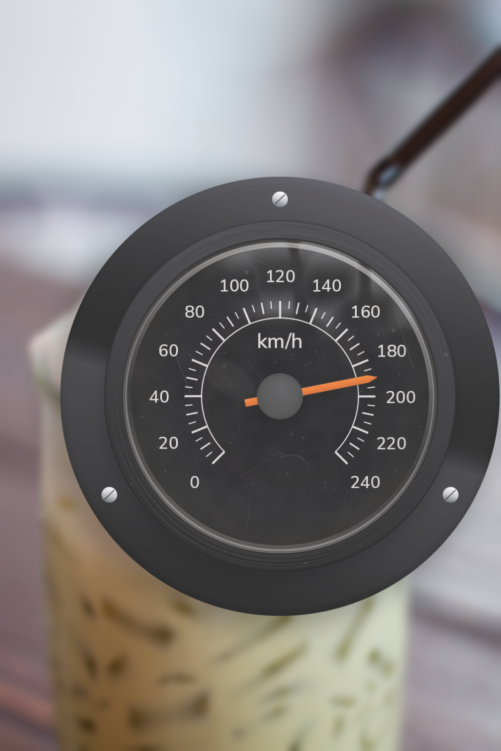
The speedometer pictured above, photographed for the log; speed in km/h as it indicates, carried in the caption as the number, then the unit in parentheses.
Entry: 190 (km/h)
